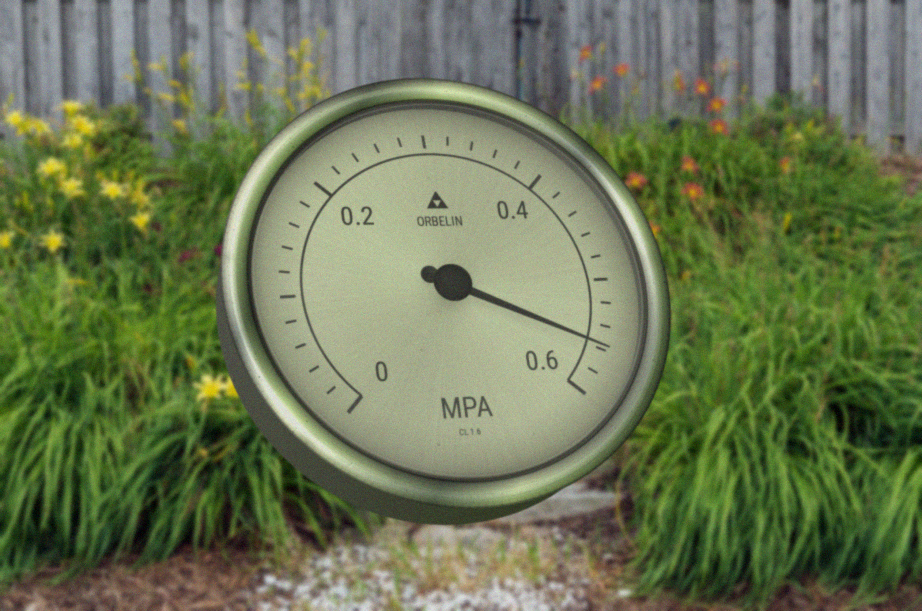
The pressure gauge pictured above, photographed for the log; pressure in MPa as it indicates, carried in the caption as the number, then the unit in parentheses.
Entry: 0.56 (MPa)
